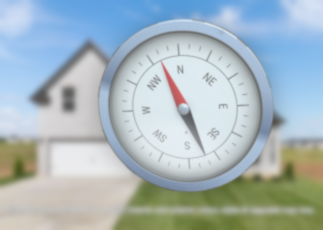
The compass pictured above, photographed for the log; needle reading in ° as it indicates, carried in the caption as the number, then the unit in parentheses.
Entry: 340 (°)
